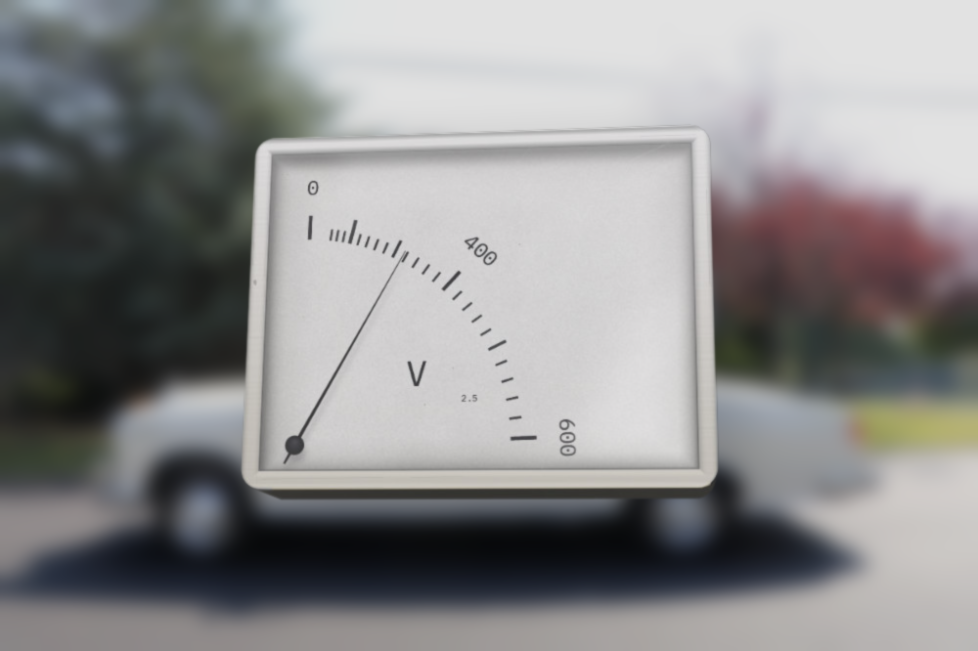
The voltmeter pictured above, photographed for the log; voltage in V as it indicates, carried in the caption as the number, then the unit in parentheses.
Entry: 320 (V)
